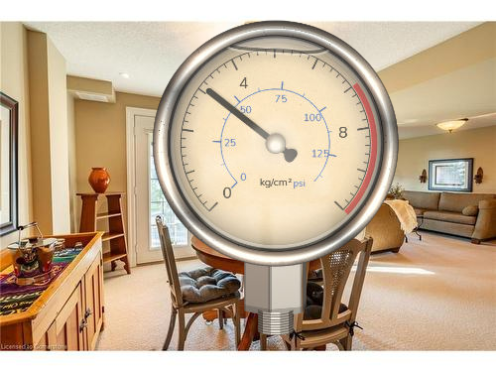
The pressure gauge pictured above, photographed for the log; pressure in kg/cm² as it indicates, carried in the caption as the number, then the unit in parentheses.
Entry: 3.1 (kg/cm²)
